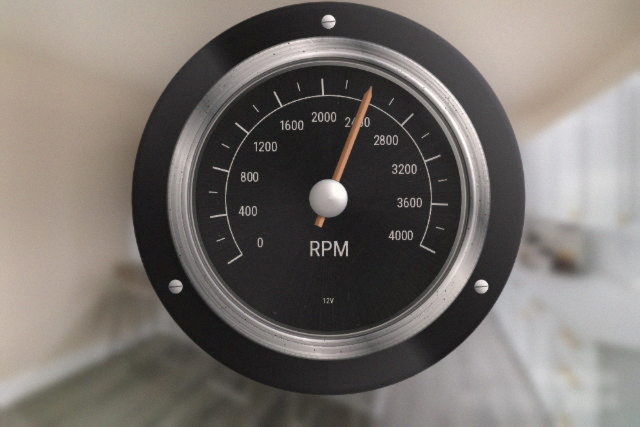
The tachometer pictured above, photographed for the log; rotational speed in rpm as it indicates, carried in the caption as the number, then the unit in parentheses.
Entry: 2400 (rpm)
